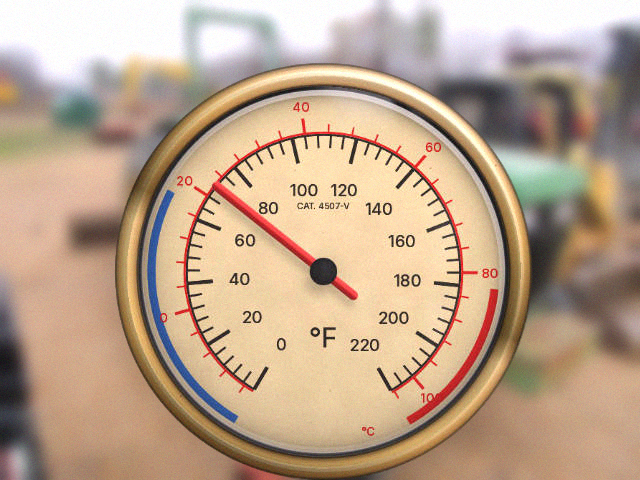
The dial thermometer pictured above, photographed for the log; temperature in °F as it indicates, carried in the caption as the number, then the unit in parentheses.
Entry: 72 (°F)
